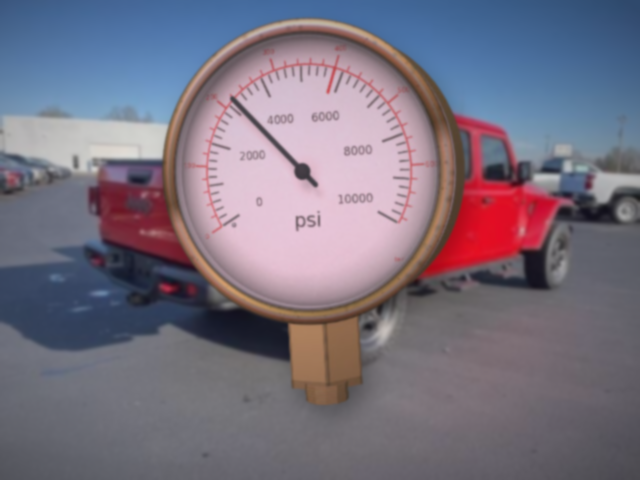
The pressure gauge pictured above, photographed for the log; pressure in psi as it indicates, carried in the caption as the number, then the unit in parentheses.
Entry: 3200 (psi)
